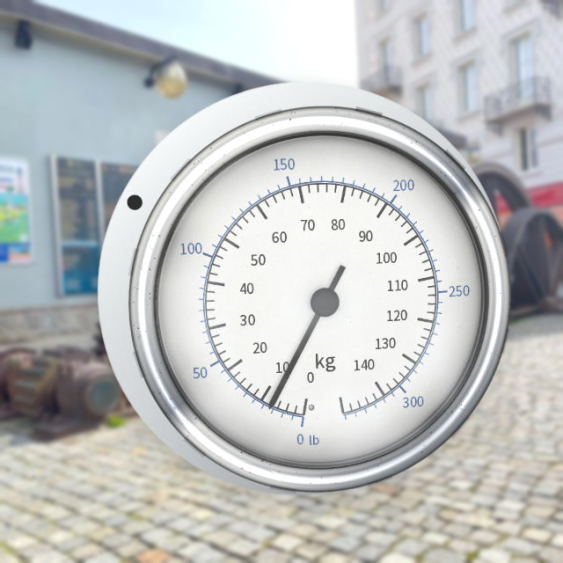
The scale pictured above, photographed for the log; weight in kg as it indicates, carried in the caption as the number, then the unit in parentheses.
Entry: 8 (kg)
